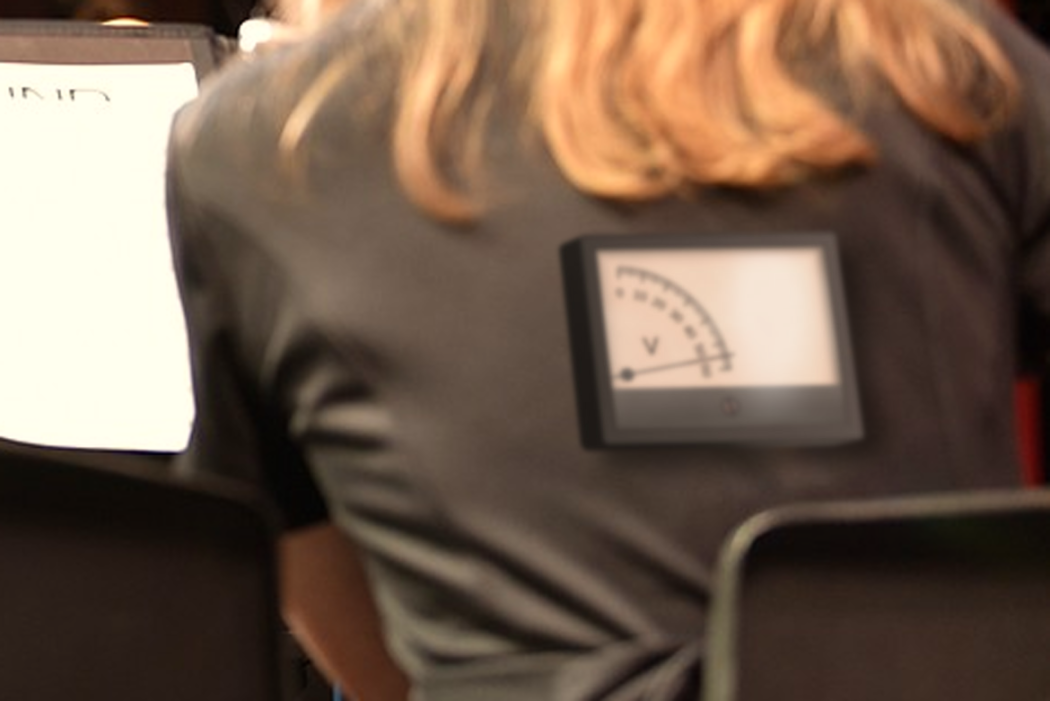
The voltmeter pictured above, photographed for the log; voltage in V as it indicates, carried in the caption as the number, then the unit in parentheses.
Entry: 55 (V)
